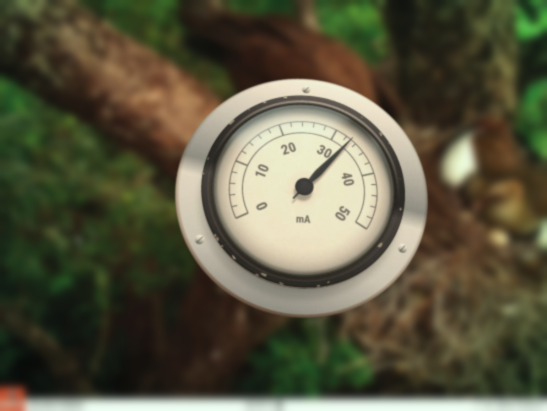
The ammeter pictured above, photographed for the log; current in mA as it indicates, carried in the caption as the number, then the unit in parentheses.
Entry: 33 (mA)
